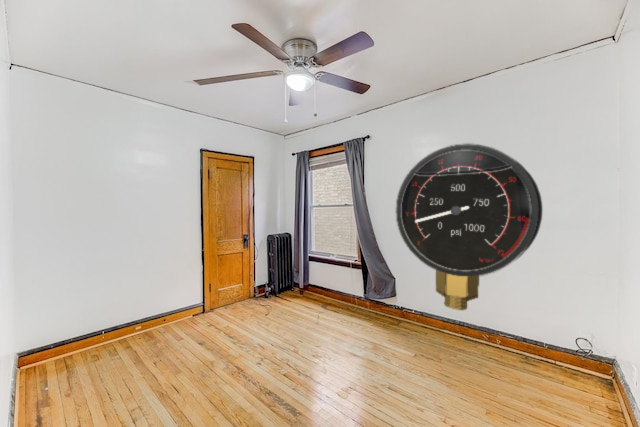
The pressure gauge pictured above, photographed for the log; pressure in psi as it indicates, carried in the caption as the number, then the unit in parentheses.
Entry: 100 (psi)
